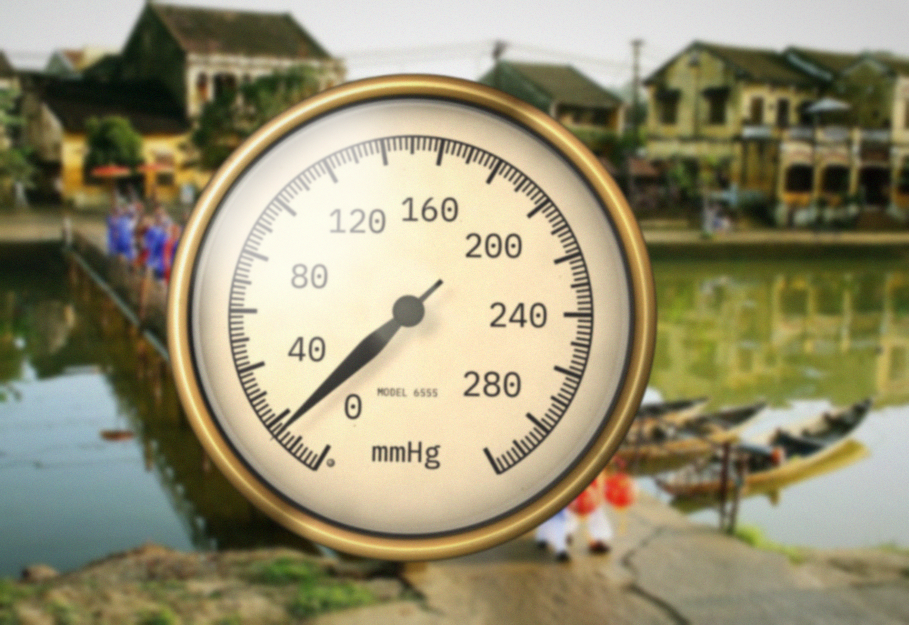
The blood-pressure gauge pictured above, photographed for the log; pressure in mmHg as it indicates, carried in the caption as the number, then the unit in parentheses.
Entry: 16 (mmHg)
